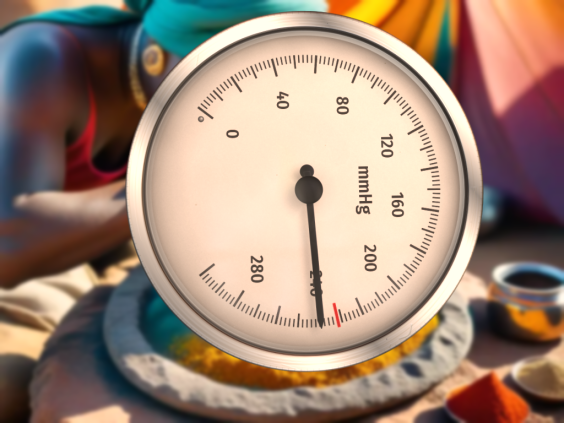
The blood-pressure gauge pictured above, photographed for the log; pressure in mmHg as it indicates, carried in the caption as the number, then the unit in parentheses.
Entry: 240 (mmHg)
